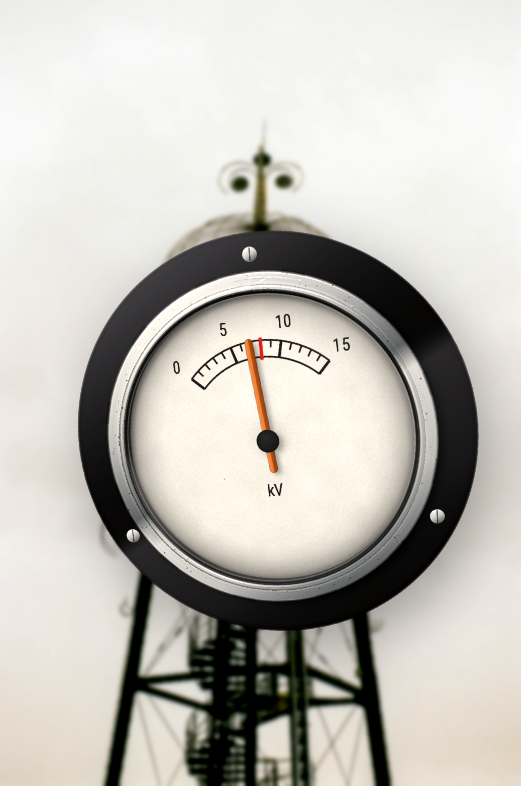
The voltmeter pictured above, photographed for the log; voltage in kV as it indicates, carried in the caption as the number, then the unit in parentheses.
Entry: 7 (kV)
